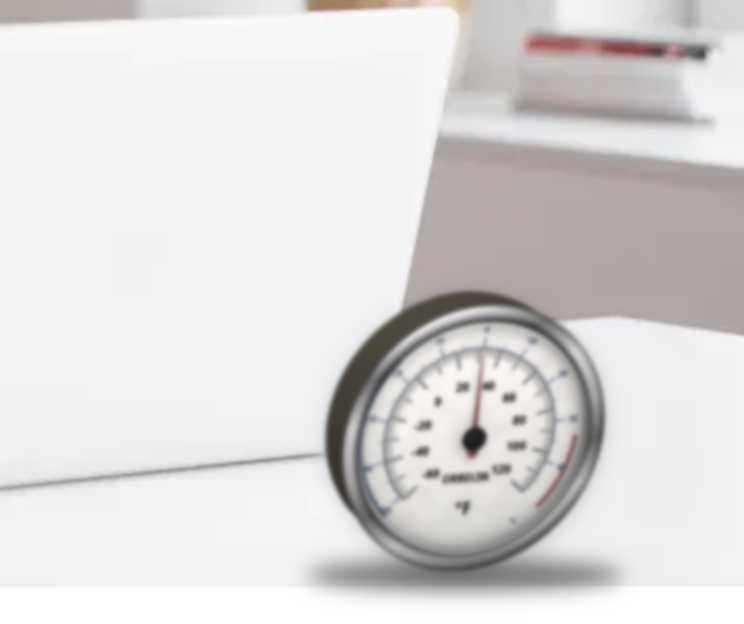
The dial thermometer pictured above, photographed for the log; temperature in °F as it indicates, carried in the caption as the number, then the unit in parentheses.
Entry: 30 (°F)
